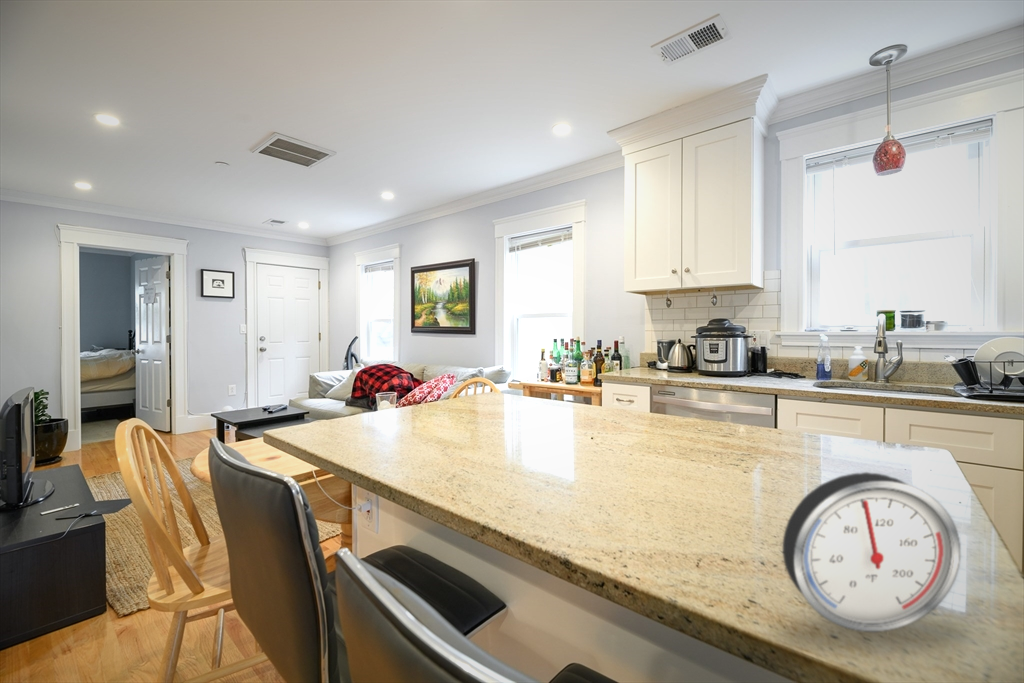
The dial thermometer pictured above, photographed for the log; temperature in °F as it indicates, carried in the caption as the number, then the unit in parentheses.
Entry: 100 (°F)
